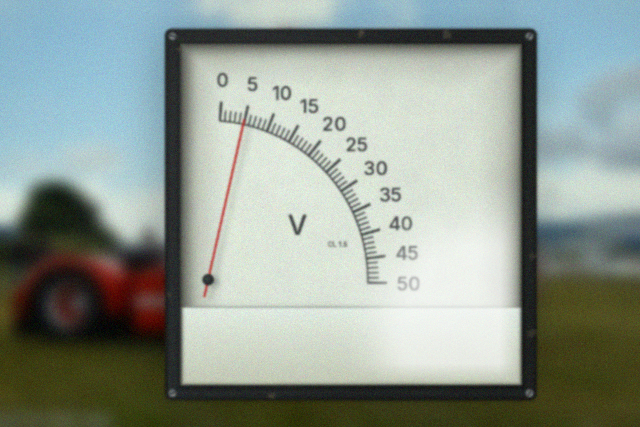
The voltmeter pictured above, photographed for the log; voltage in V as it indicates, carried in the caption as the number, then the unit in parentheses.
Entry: 5 (V)
